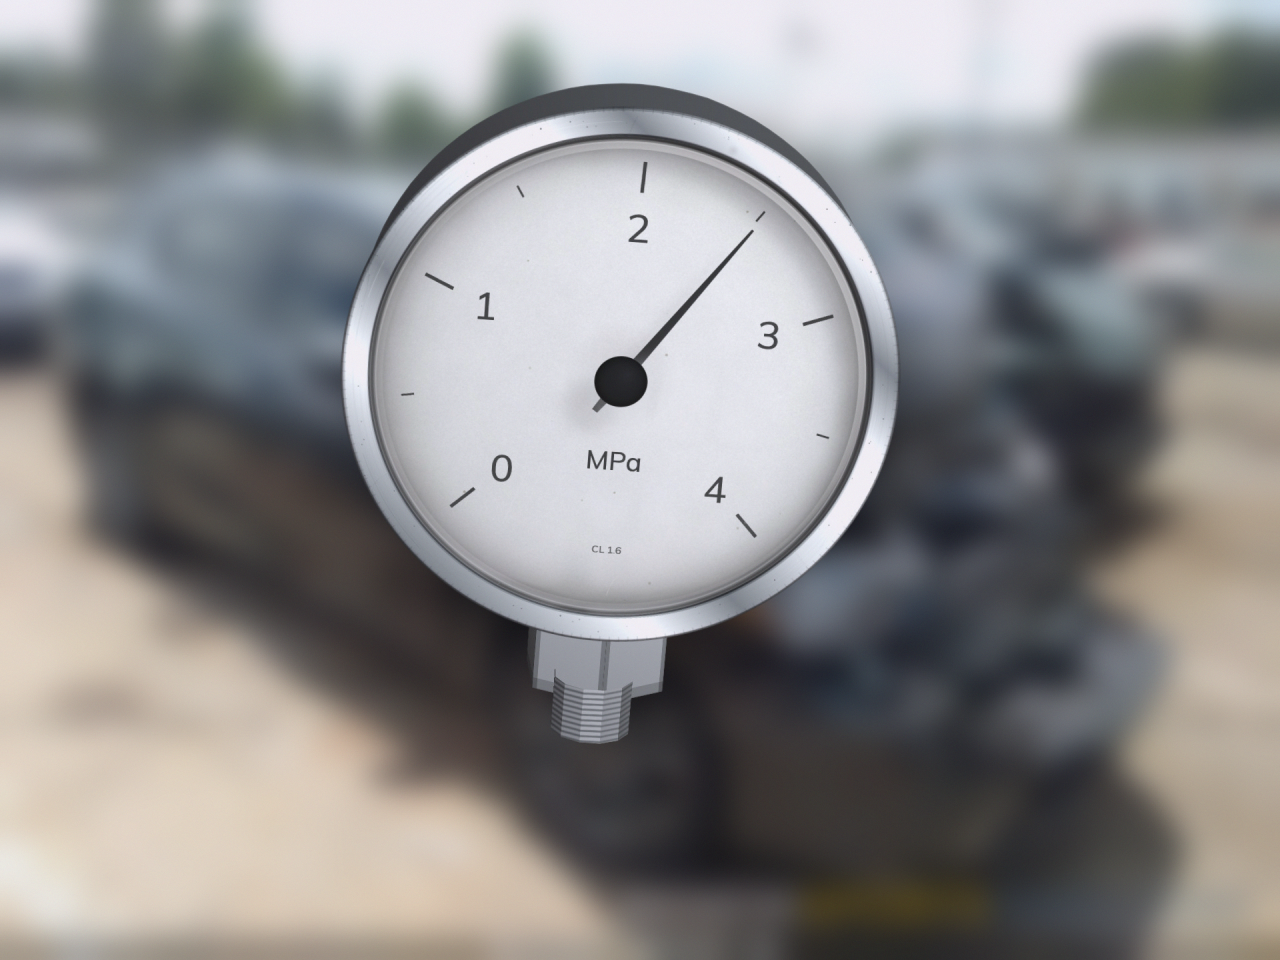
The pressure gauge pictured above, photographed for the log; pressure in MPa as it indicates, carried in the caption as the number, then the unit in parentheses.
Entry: 2.5 (MPa)
